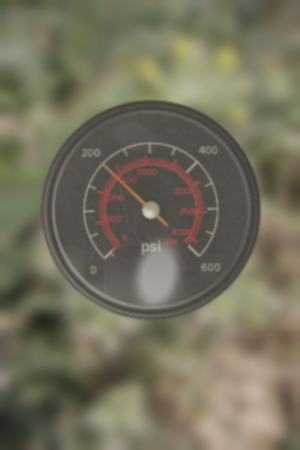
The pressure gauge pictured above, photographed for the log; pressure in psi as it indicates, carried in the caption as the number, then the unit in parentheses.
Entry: 200 (psi)
